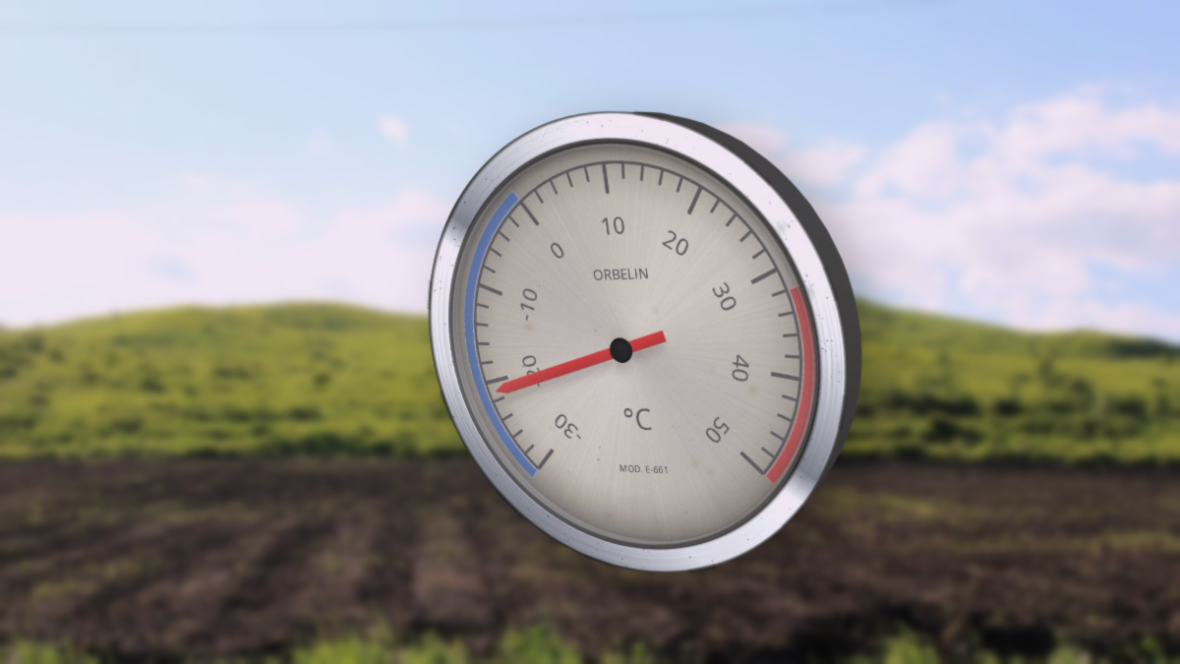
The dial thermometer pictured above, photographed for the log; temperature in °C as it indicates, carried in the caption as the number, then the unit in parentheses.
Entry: -21 (°C)
